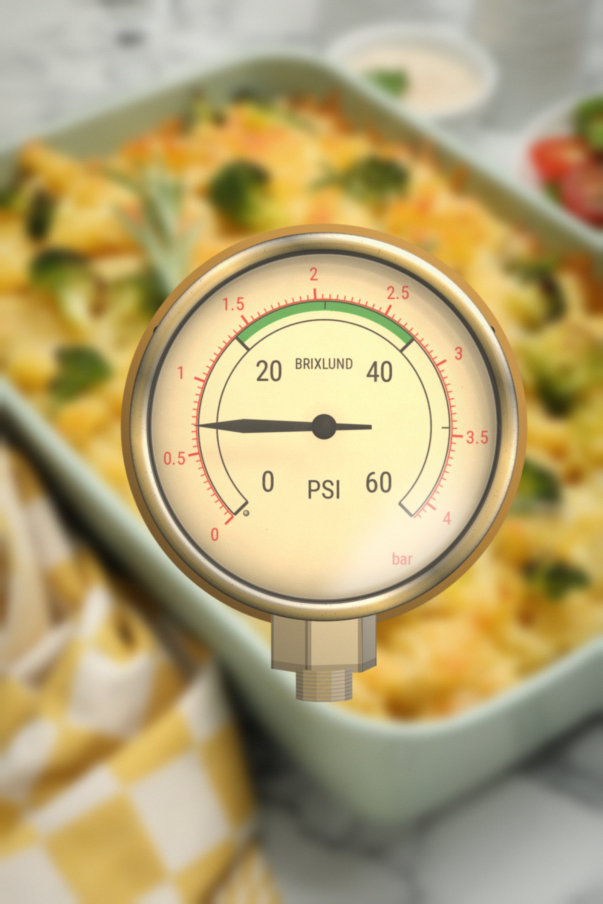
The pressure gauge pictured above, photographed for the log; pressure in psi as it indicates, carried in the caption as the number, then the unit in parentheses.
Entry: 10 (psi)
